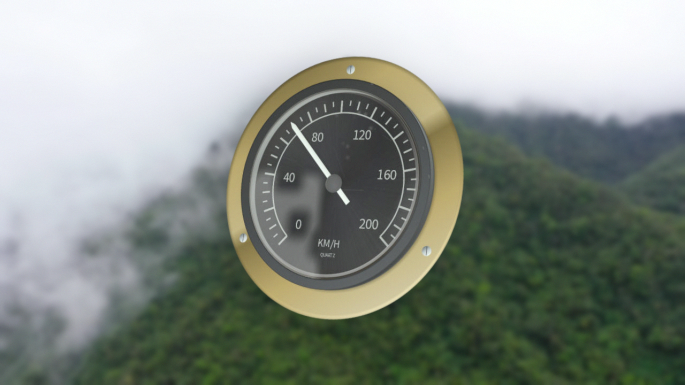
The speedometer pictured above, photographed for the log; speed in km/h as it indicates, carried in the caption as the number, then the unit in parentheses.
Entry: 70 (km/h)
